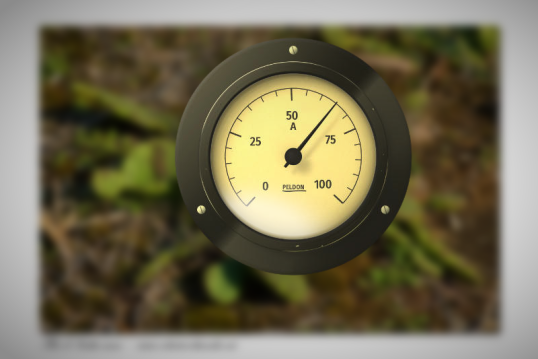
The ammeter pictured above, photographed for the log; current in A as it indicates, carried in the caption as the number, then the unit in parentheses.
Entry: 65 (A)
